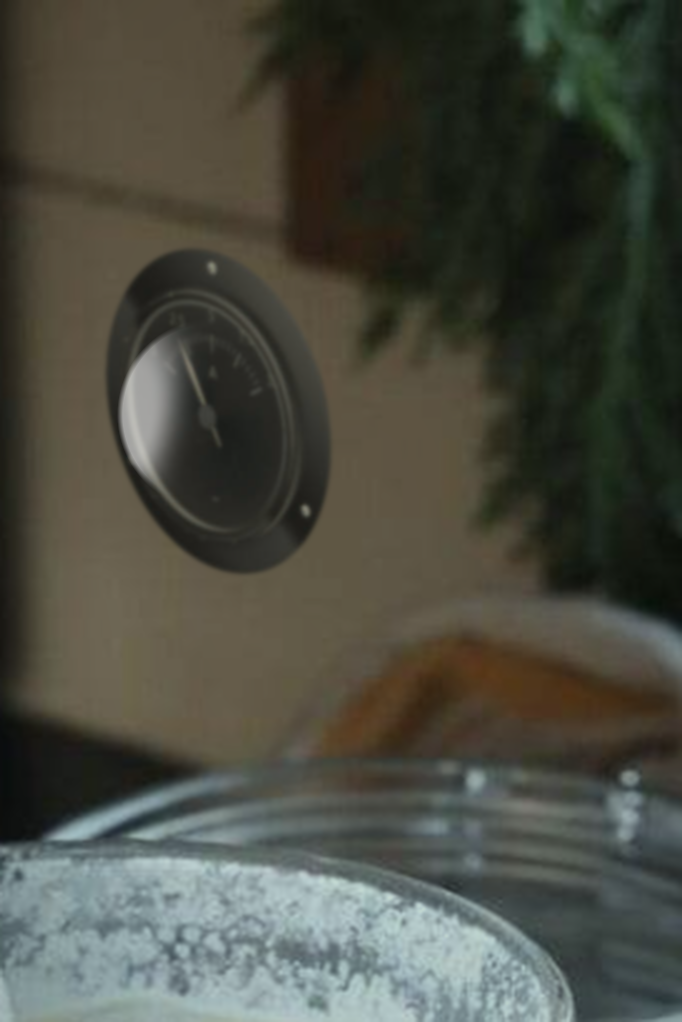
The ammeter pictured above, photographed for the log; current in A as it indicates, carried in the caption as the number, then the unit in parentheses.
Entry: 2.5 (A)
